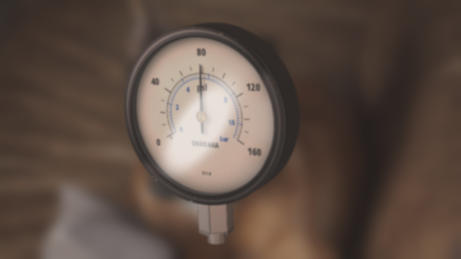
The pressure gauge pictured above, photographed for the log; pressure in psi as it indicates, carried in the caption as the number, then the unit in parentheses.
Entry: 80 (psi)
